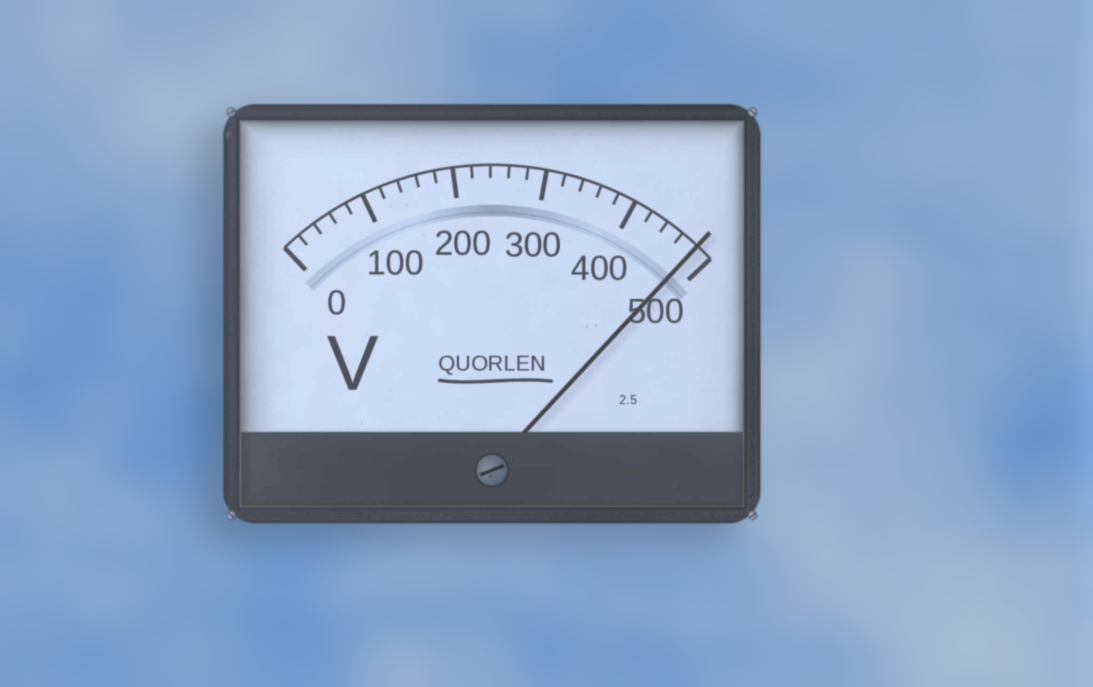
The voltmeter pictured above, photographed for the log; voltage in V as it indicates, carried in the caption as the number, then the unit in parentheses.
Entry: 480 (V)
